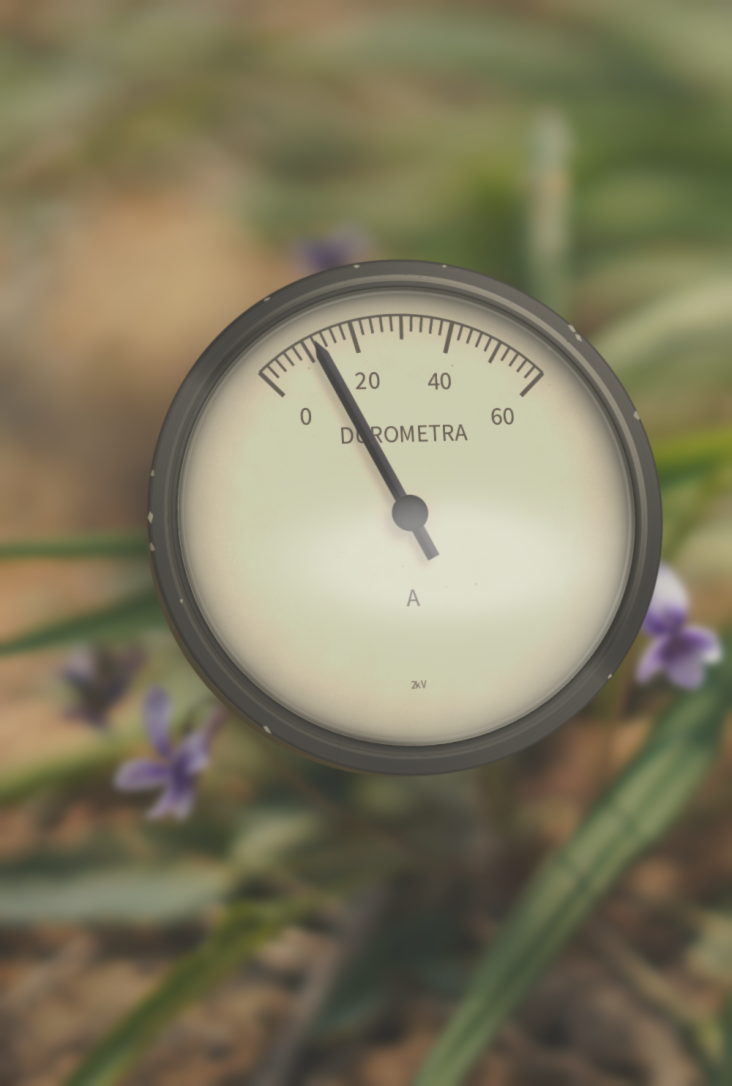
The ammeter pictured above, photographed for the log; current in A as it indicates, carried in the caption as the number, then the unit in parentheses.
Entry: 12 (A)
